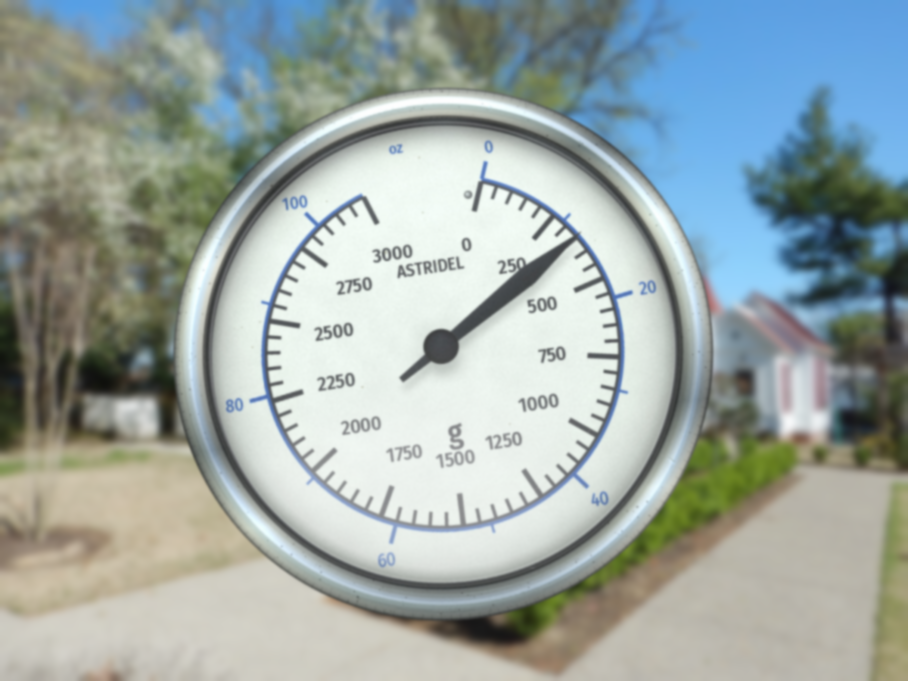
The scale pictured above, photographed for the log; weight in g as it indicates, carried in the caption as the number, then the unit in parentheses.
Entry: 350 (g)
